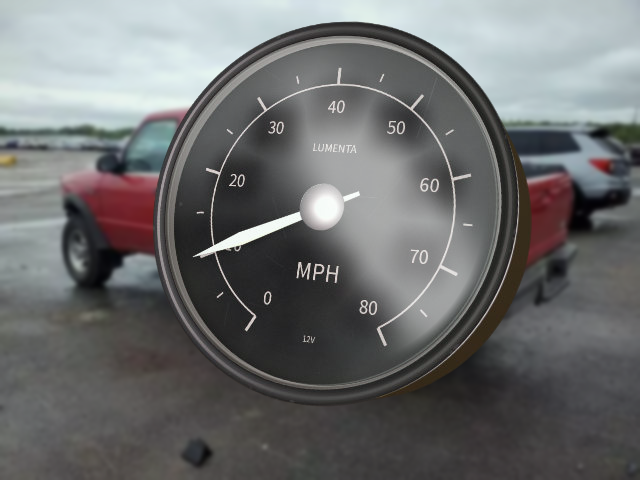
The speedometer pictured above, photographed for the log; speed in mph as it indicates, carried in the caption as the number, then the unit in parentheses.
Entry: 10 (mph)
